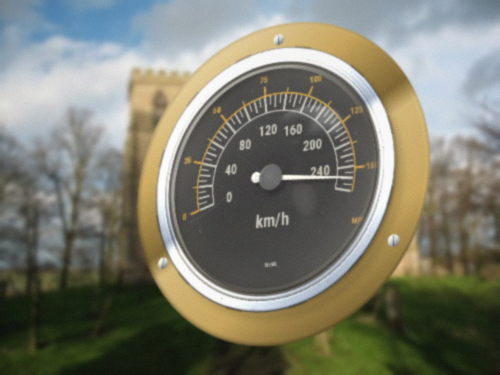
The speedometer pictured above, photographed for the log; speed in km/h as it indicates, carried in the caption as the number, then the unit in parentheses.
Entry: 250 (km/h)
